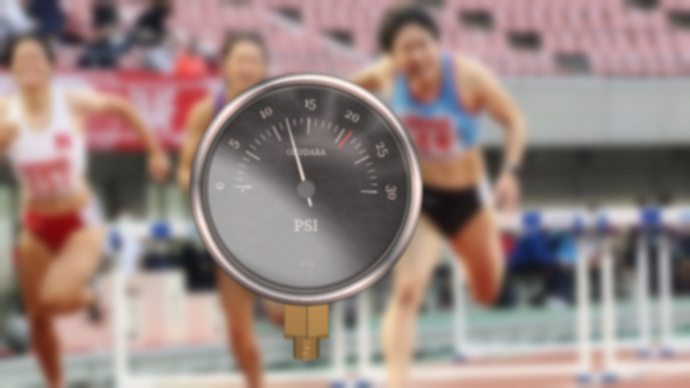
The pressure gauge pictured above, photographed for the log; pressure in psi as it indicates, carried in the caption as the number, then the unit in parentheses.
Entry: 12 (psi)
